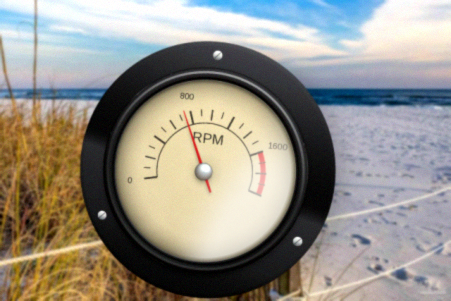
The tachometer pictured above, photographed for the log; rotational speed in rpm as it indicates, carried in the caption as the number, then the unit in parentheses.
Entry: 750 (rpm)
